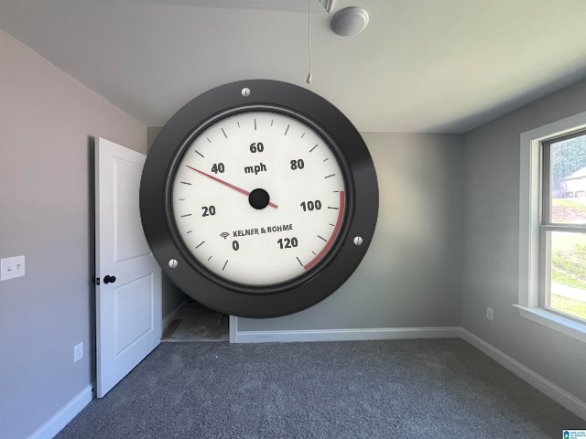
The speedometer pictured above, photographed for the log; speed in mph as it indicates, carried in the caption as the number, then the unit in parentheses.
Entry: 35 (mph)
